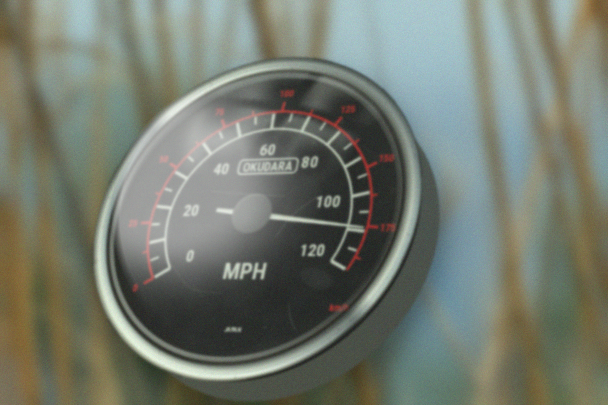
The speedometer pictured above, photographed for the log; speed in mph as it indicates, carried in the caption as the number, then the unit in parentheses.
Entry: 110 (mph)
